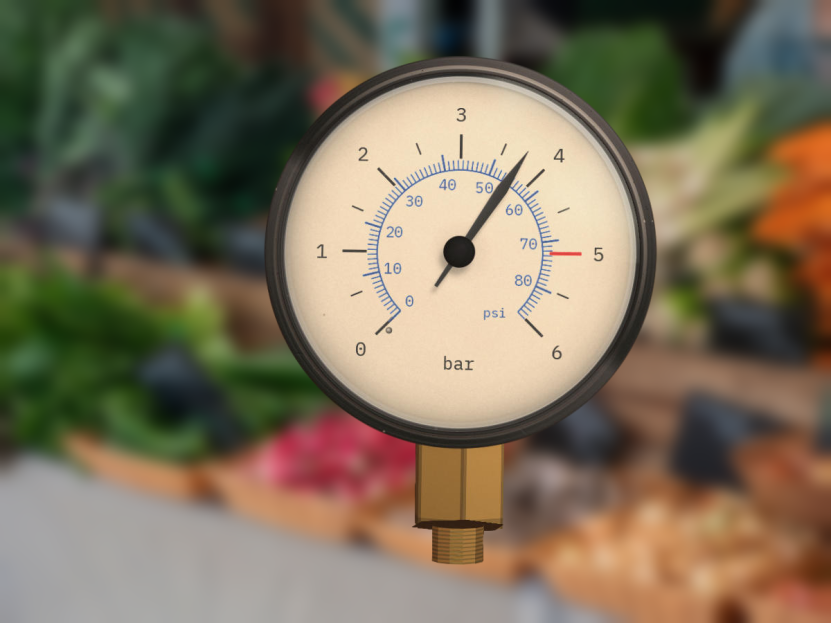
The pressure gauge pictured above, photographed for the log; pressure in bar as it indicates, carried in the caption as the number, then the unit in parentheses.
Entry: 3.75 (bar)
